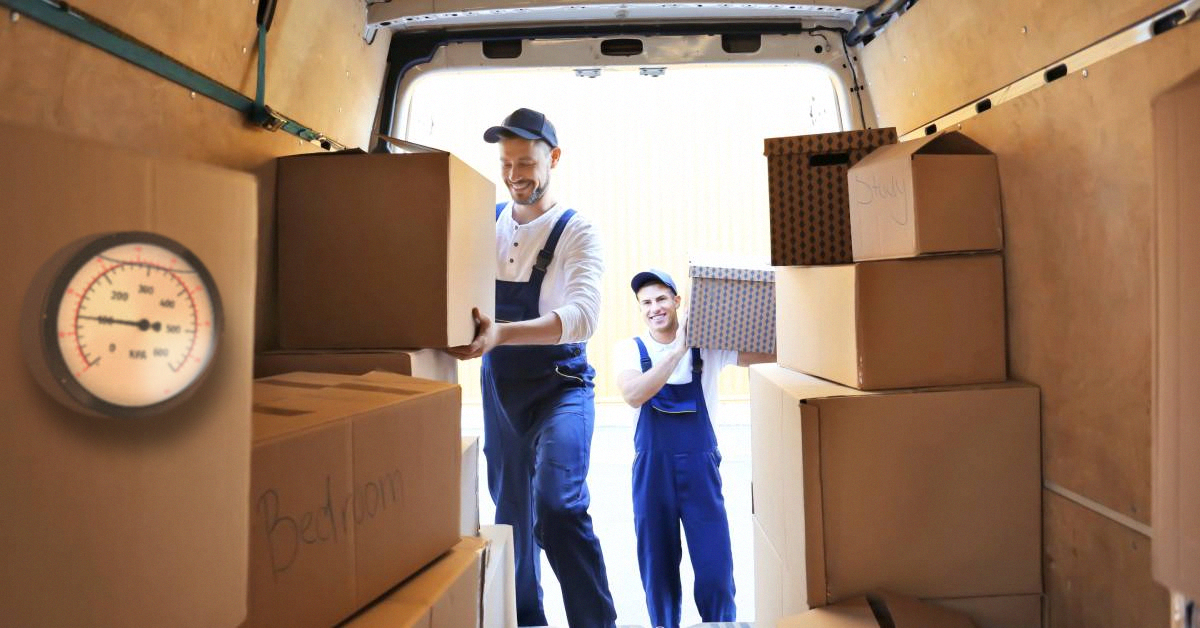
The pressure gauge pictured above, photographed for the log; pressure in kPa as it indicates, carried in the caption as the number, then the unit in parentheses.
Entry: 100 (kPa)
